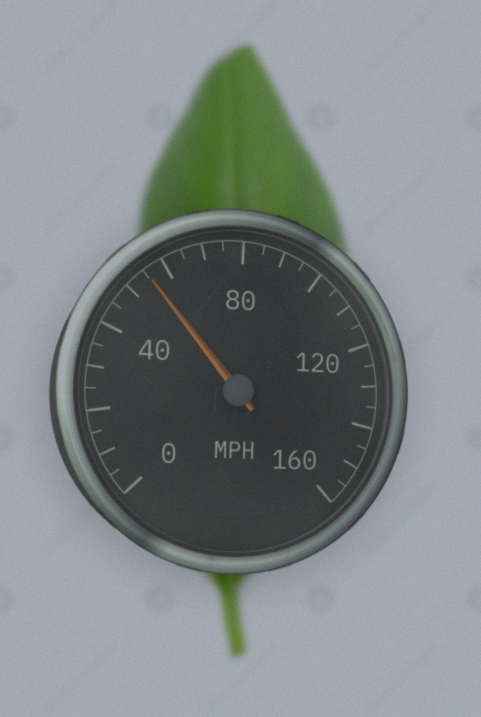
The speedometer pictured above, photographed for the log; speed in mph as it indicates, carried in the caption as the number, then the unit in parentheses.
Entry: 55 (mph)
